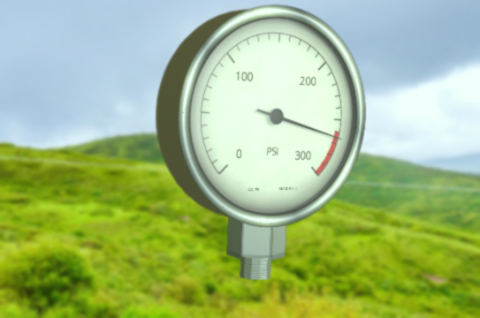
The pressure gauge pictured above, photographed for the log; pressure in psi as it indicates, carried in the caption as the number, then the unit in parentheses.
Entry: 265 (psi)
